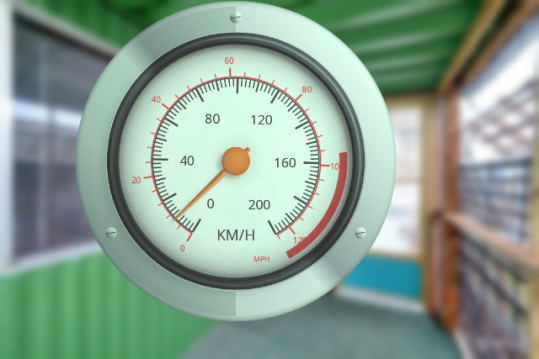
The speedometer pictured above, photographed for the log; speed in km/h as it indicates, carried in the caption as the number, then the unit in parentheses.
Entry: 10 (km/h)
